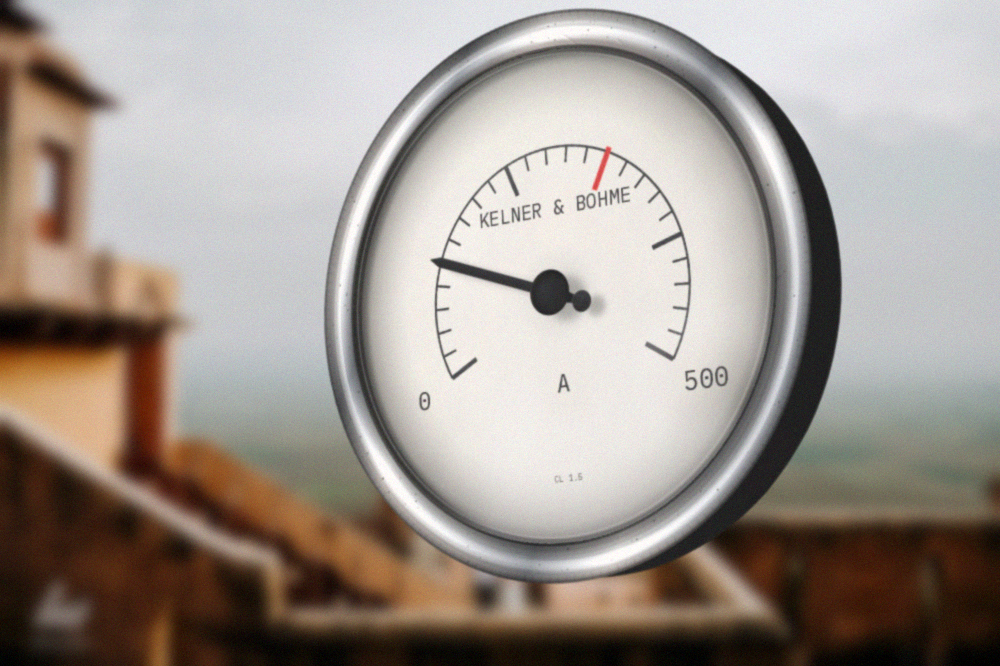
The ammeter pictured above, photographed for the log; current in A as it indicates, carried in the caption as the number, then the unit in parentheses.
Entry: 100 (A)
